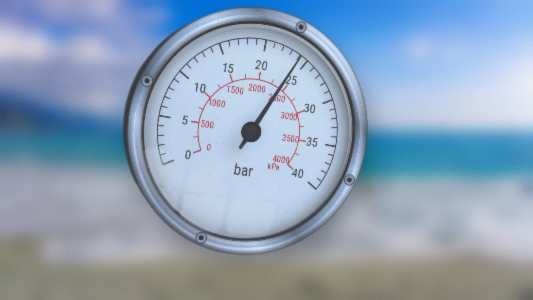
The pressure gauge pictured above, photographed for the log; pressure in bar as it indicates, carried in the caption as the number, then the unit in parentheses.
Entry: 24 (bar)
